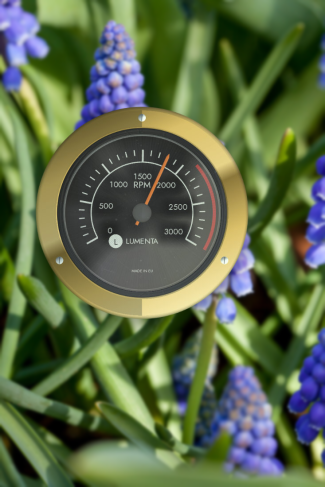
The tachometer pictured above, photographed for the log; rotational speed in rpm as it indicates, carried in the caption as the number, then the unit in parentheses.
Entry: 1800 (rpm)
